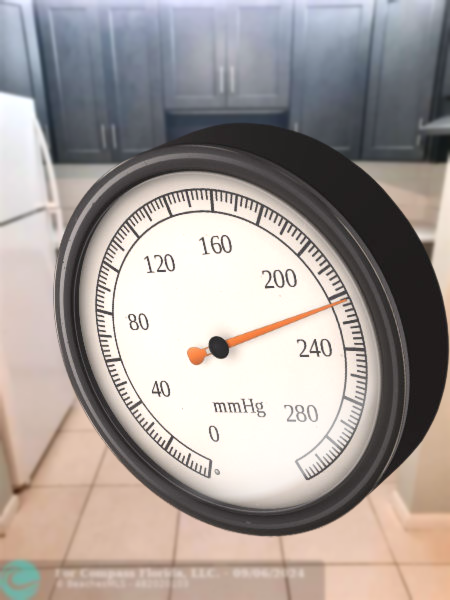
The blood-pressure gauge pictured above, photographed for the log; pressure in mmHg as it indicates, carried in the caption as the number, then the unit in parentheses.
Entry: 222 (mmHg)
